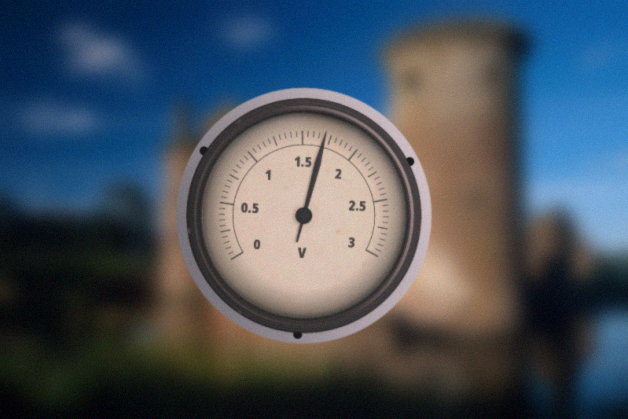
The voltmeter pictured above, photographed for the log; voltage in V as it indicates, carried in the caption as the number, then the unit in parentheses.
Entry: 1.7 (V)
